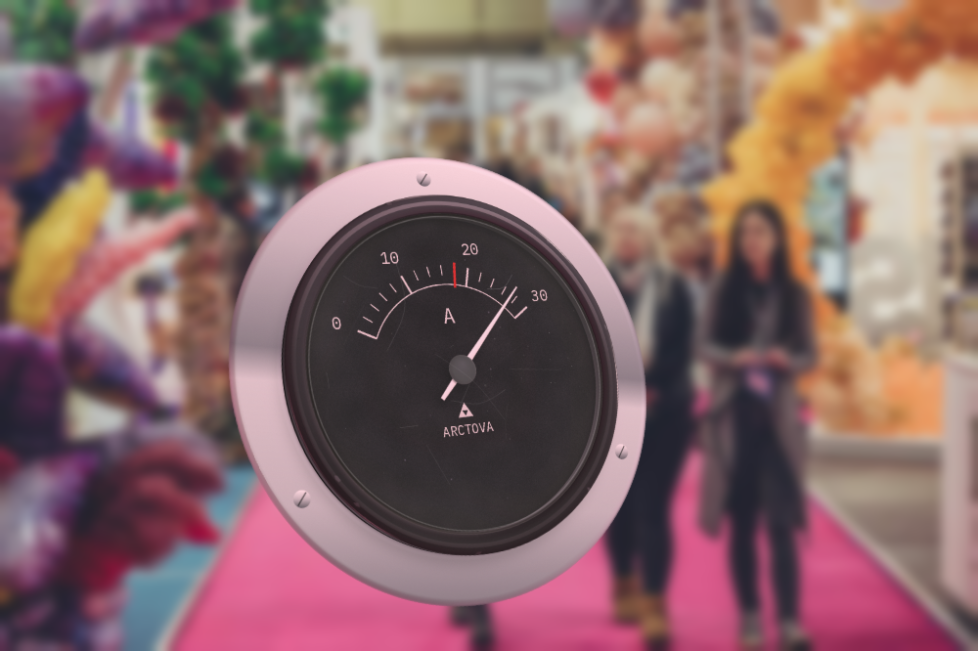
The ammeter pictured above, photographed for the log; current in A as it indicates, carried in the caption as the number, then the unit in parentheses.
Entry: 27 (A)
